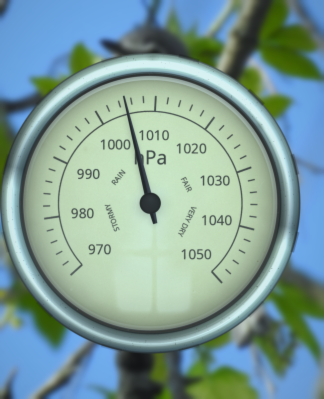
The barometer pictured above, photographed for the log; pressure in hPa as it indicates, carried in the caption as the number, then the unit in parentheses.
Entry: 1005 (hPa)
